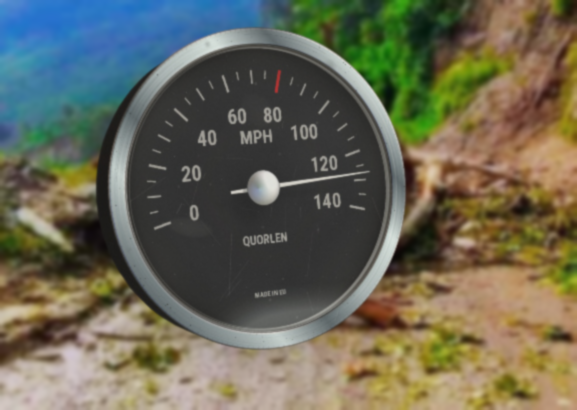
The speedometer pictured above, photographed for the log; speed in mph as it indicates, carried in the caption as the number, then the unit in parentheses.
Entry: 127.5 (mph)
